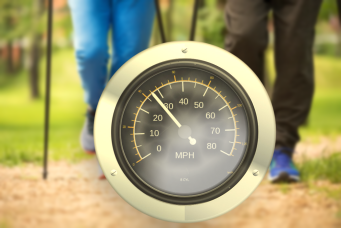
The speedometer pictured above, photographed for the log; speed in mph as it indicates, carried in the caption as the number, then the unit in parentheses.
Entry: 27.5 (mph)
